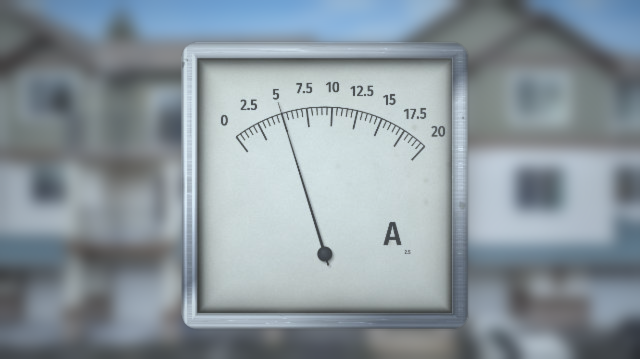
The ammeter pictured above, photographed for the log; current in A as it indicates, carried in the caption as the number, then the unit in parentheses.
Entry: 5 (A)
